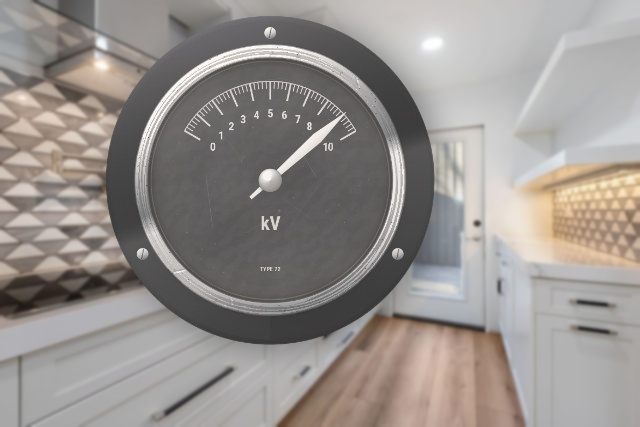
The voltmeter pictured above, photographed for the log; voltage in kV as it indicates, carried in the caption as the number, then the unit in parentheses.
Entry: 9 (kV)
